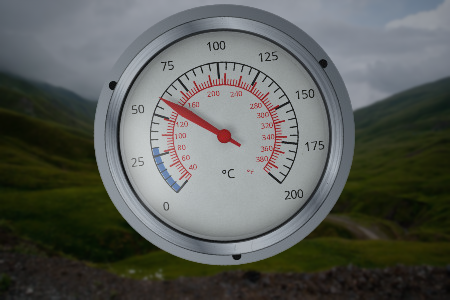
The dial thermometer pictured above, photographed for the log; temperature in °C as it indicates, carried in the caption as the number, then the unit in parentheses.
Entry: 60 (°C)
